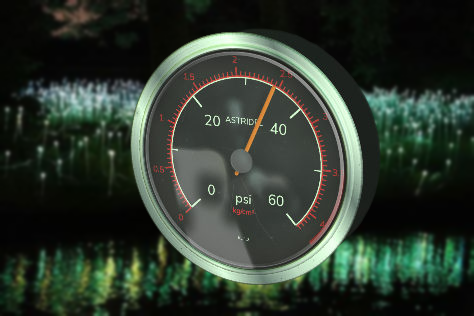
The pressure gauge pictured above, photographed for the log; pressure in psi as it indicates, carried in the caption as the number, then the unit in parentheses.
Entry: 35 (psi)
